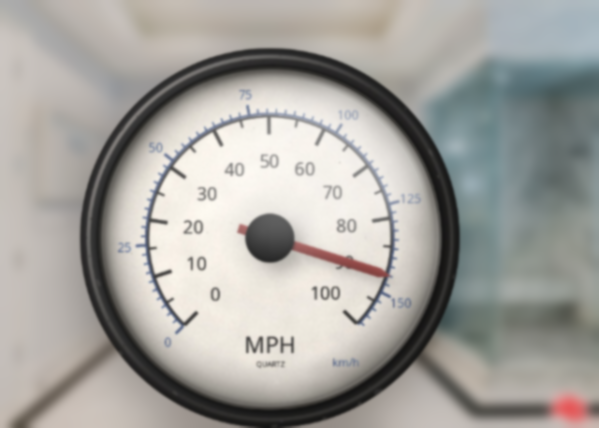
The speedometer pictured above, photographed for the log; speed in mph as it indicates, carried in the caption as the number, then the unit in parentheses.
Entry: 90 (mph)
